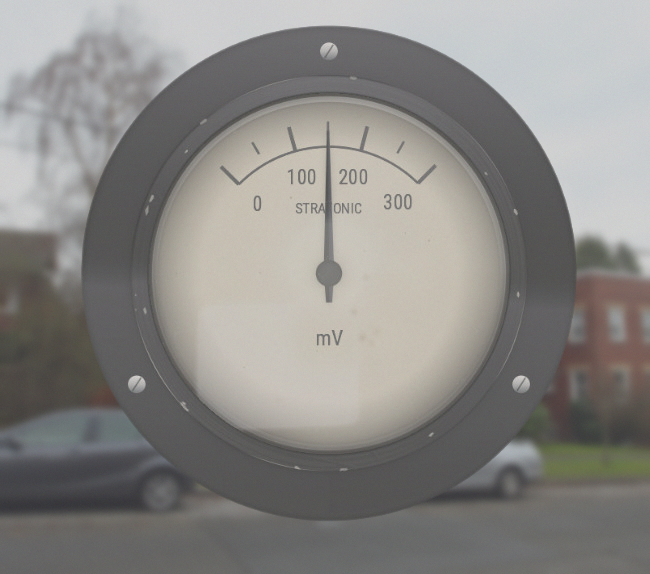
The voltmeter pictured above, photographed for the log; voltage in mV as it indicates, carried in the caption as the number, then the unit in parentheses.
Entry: 150 (mV)
